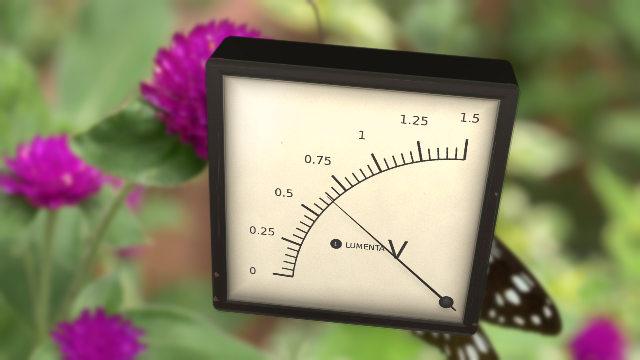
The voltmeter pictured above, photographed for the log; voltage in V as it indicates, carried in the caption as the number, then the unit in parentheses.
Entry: 0.65 (V)
